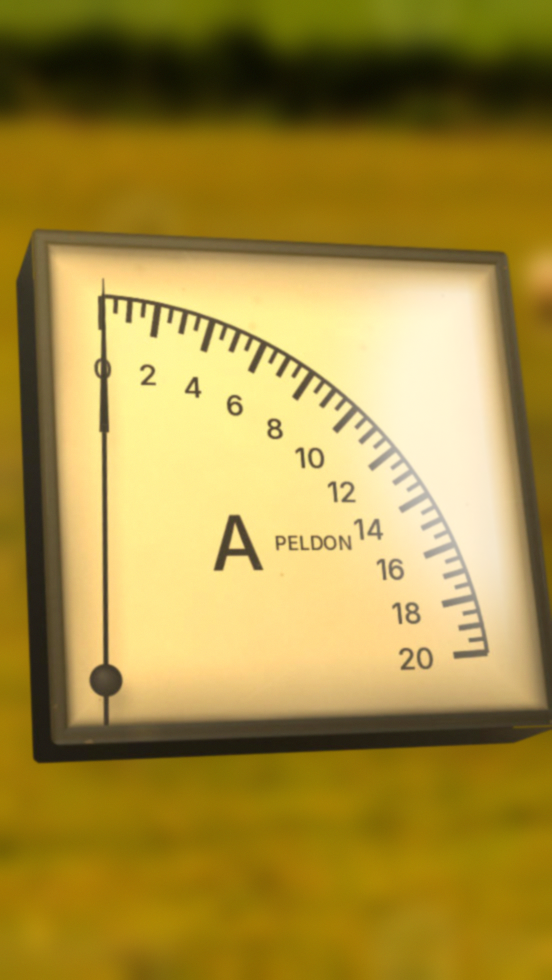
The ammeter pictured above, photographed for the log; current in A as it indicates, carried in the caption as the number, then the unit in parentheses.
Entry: 0 (A)
